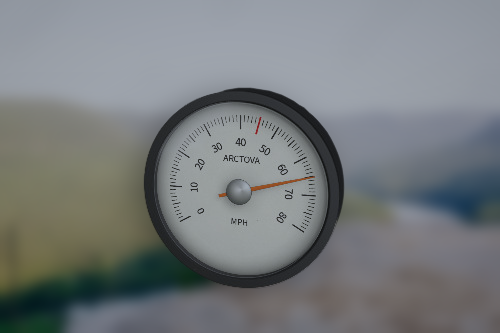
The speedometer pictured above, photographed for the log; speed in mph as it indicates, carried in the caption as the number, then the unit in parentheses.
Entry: 65 (mph)
